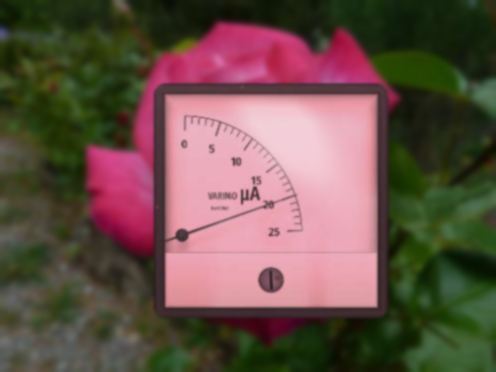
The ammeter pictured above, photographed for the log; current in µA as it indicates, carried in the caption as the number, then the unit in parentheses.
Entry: 20 (µA)
